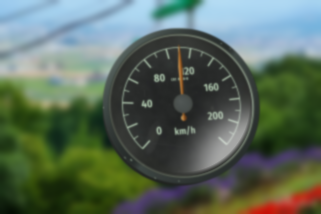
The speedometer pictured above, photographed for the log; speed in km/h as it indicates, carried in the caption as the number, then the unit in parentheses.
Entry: 110 (km/h)
